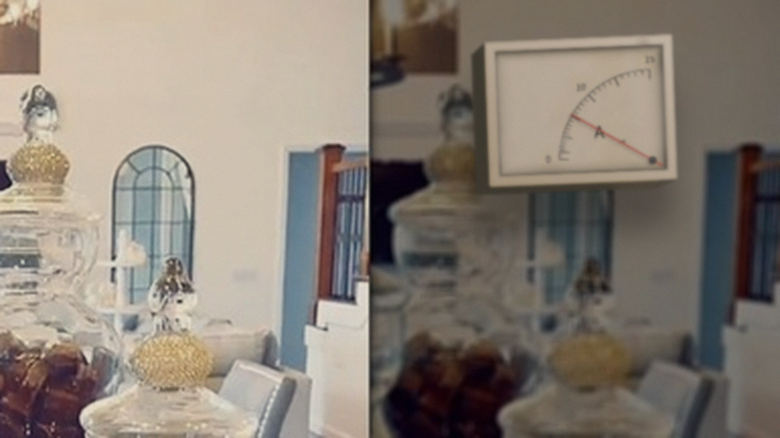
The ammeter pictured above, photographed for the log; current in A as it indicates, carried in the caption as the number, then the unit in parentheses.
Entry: 7.5 (A)
